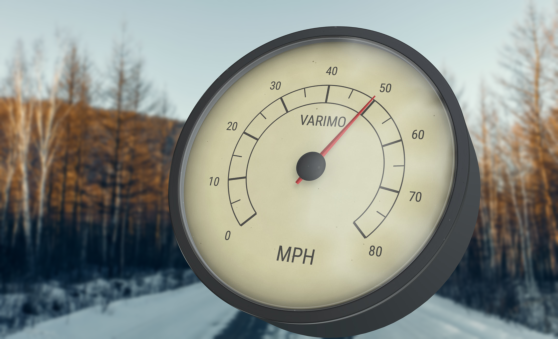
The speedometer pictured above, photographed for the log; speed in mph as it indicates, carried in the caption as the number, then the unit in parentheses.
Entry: 50 (mph)
